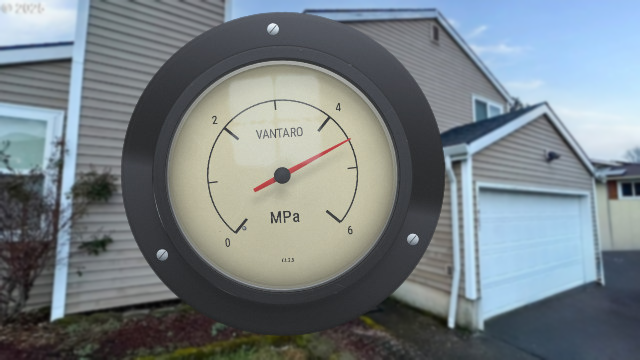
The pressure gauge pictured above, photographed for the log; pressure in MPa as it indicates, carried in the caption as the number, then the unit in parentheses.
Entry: 4.5 (MPa)
